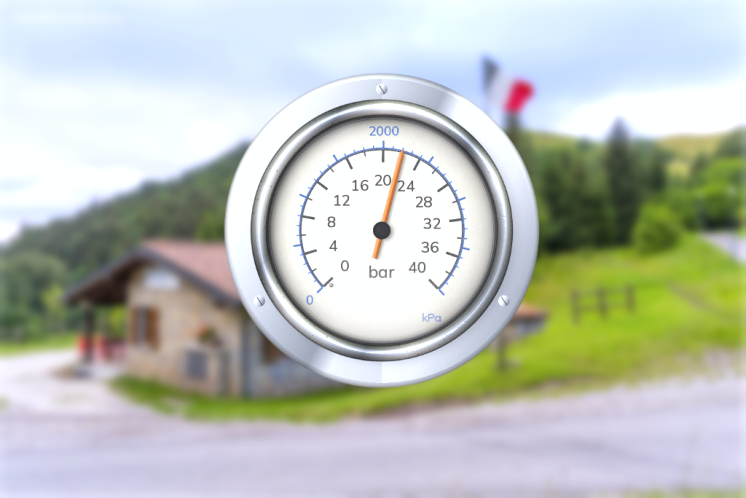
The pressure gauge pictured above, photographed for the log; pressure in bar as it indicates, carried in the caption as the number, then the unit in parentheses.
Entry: 22 (bar)
